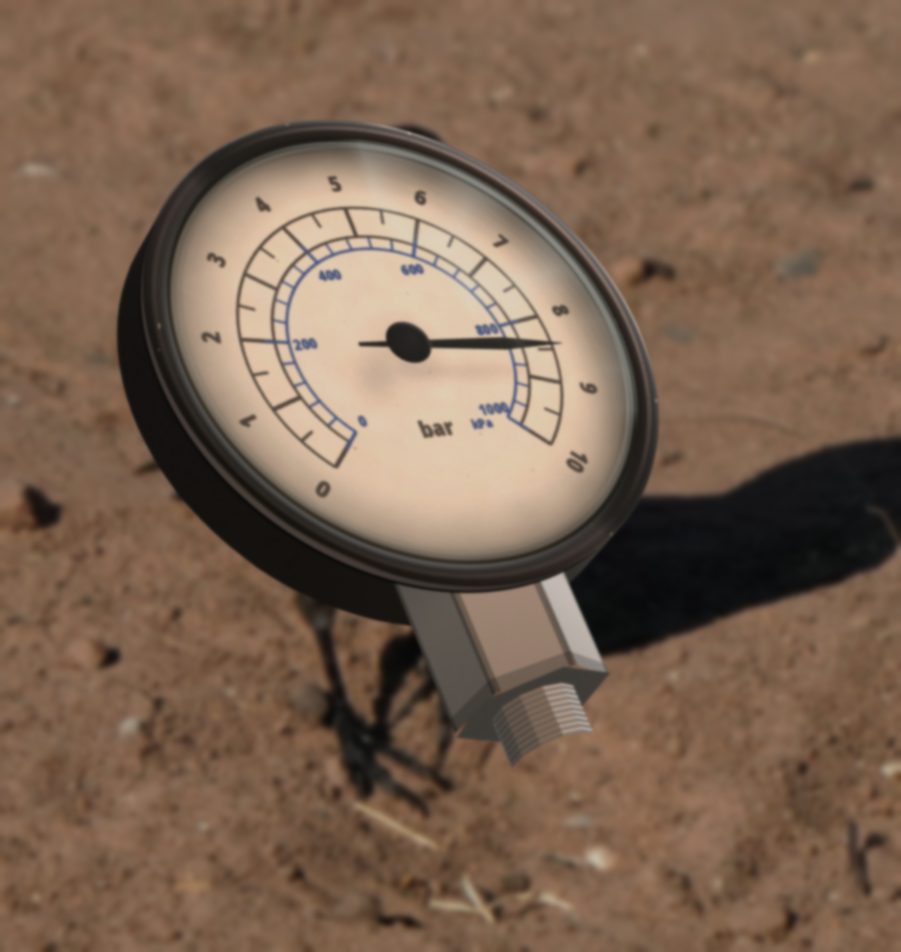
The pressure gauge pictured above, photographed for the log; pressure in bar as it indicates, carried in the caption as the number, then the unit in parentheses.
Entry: 8.5 (bar)
